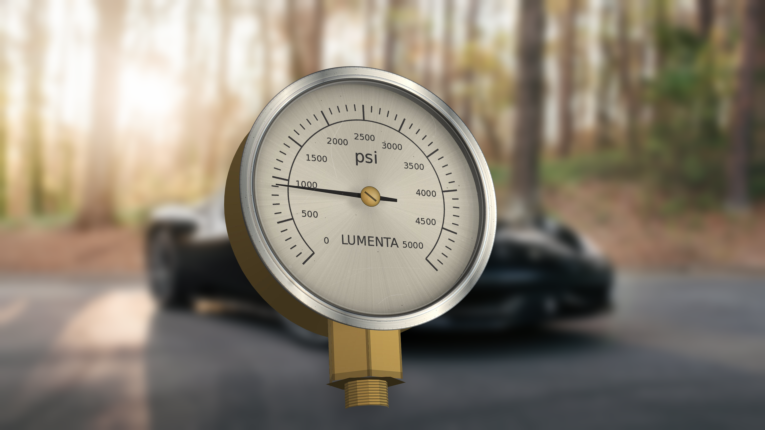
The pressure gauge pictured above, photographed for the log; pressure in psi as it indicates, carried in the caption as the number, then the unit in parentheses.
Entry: 900 (psi)
